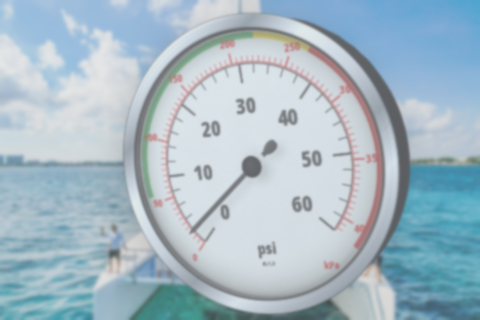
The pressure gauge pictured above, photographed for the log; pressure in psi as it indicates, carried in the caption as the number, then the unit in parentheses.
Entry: 2 (psi)
